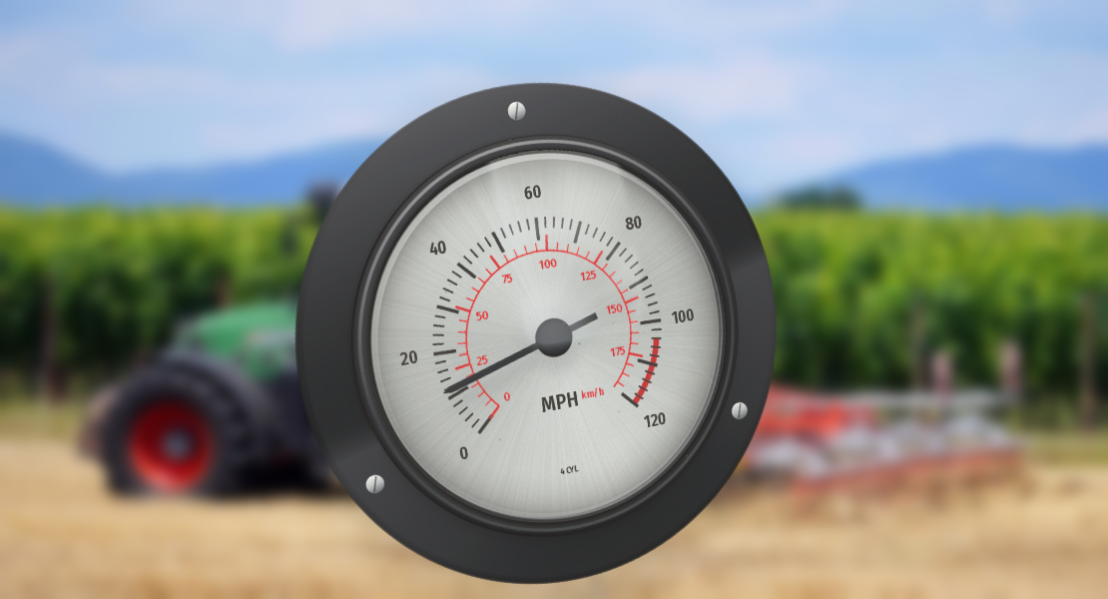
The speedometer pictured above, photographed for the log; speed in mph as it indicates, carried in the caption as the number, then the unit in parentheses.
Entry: 12 (mph)
